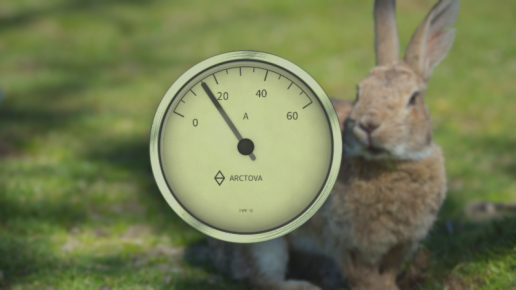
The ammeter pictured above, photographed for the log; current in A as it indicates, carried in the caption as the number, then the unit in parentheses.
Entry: 15 (A)
